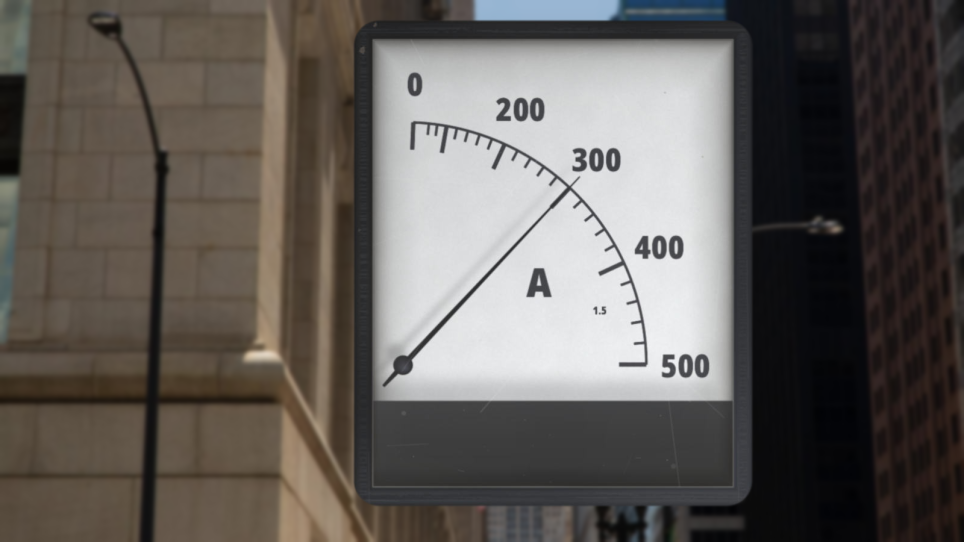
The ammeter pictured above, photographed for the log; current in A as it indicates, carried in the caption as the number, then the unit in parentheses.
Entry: 300 (A)
